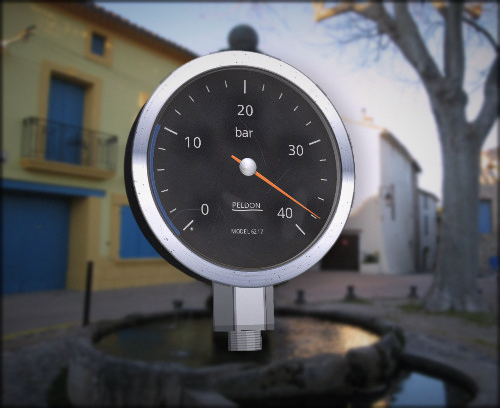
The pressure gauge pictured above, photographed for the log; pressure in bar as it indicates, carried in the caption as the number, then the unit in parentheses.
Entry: 38 (bar)
